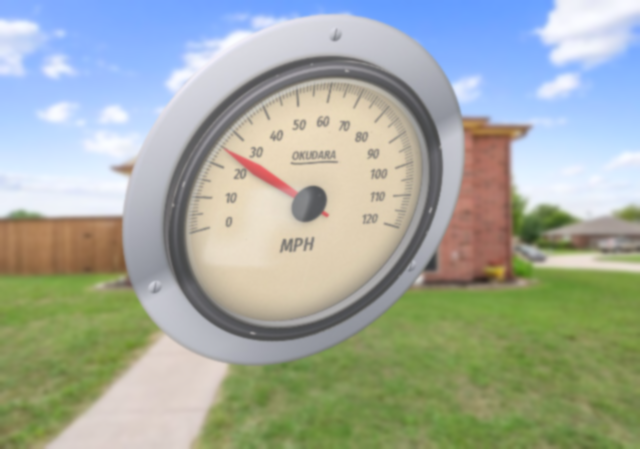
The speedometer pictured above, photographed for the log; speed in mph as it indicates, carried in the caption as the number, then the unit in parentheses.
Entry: 25 (mph)
